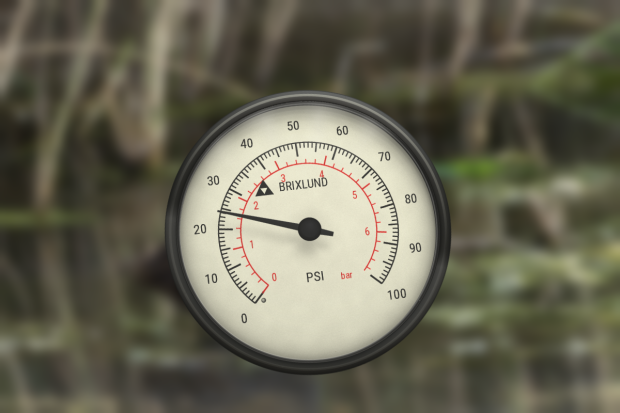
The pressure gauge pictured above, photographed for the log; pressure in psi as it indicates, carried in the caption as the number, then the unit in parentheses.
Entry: 24 (psi)
